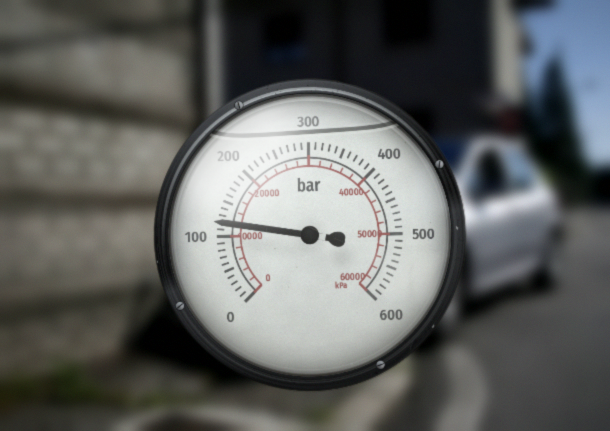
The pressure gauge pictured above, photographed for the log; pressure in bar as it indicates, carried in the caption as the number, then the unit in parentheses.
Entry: 120 (bar)
